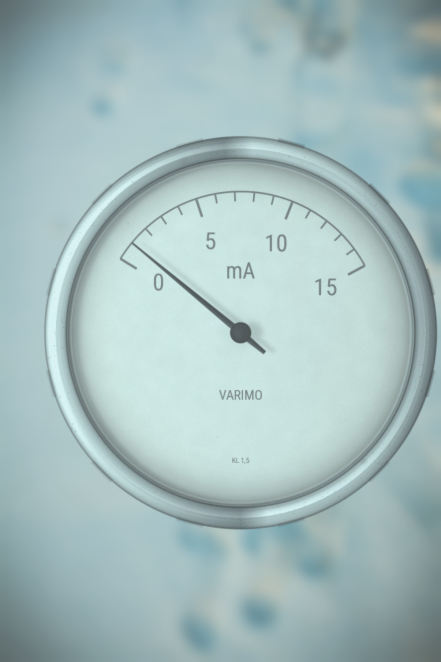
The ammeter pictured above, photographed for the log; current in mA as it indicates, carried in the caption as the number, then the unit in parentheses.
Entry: 1 (mA)
